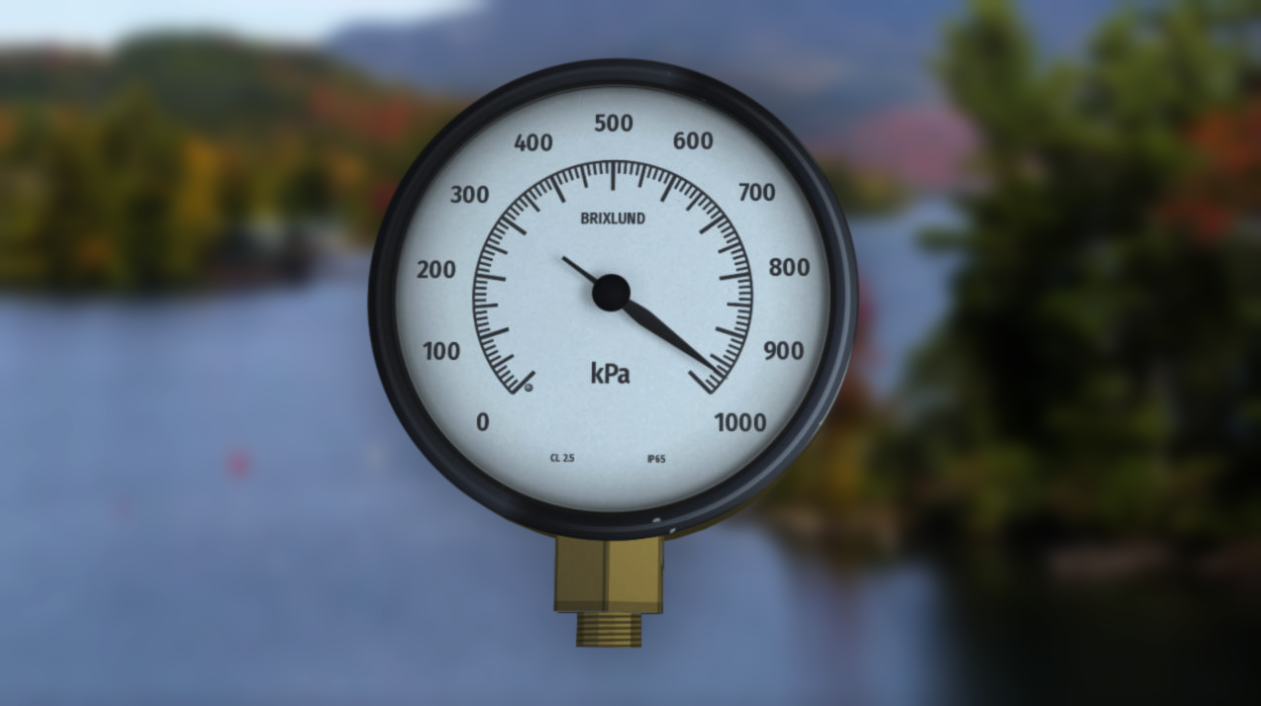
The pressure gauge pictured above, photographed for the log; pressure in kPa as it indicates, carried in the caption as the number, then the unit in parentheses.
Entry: 970 (kPa)
